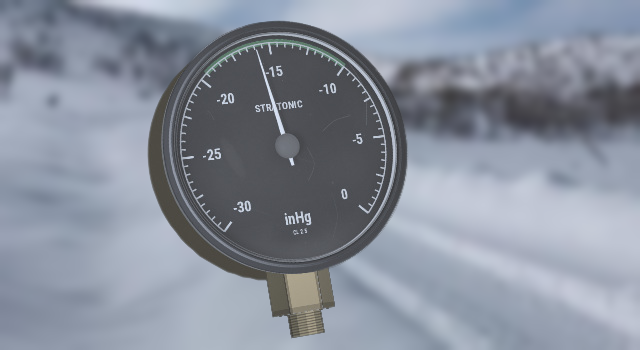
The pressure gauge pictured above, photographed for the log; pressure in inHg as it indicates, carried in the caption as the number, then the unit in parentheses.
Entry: -16 (inHg)
